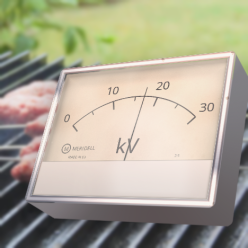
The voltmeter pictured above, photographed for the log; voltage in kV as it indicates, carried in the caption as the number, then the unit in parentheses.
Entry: 17.5 (kV)
